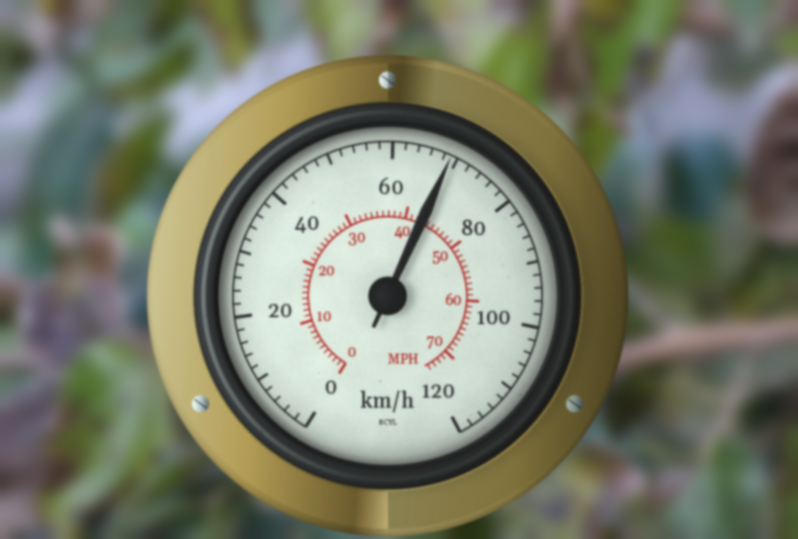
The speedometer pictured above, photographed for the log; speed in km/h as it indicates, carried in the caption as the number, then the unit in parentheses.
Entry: 69 (km/h)
